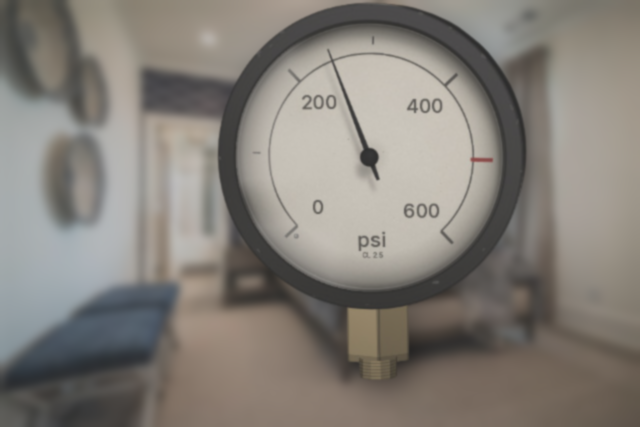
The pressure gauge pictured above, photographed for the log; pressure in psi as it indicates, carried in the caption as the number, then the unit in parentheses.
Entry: 250 (psi)
